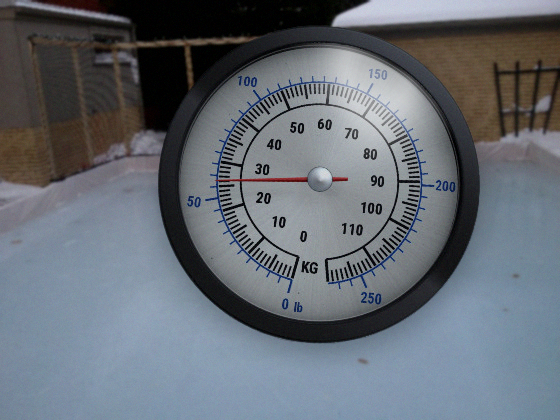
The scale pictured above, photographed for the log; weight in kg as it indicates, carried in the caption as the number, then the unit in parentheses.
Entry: 26 (kg)
